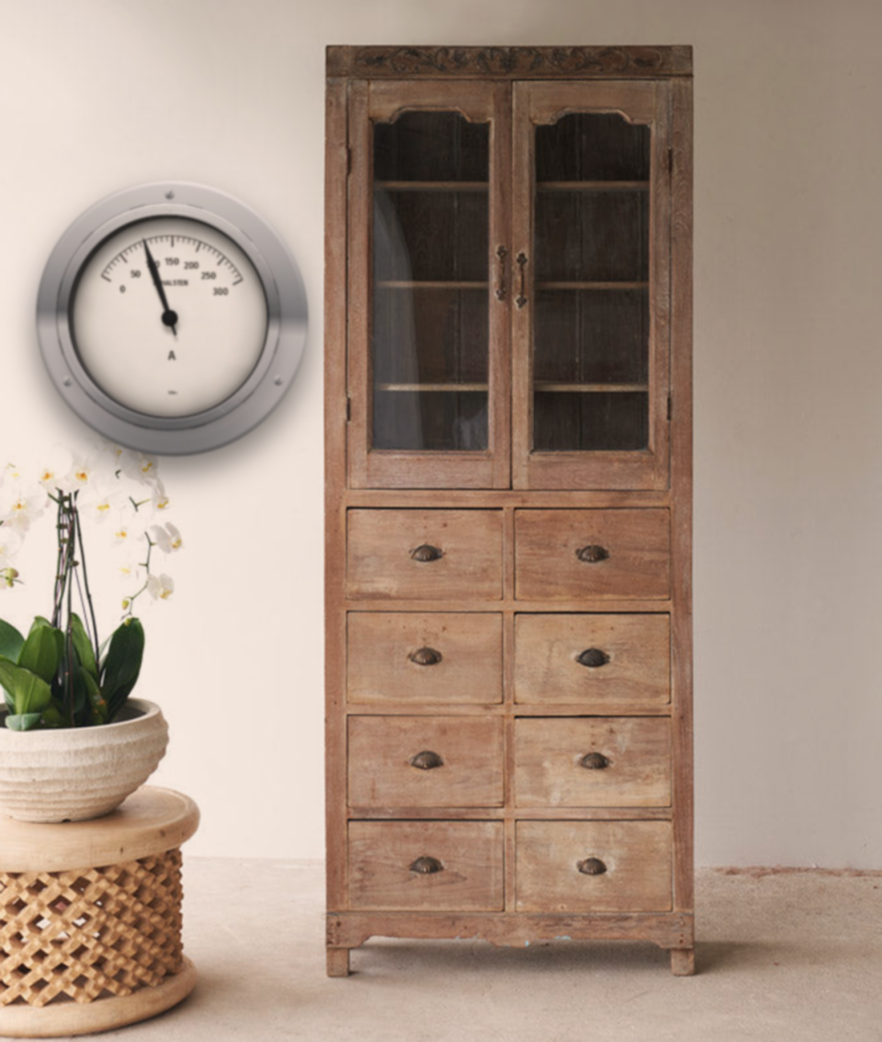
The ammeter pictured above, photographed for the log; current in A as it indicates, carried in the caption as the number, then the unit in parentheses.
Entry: 100 (A)
